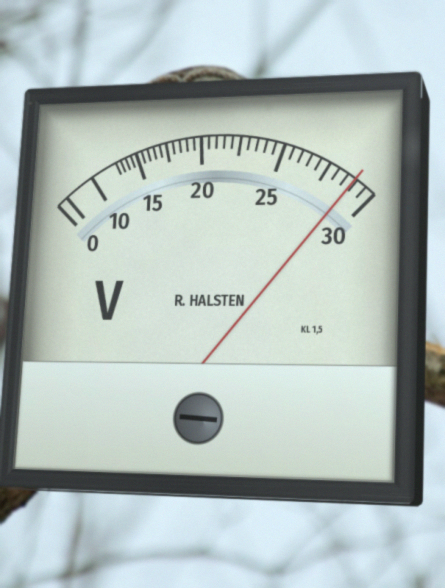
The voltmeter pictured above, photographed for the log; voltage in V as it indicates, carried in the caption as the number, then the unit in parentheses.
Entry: 29 (V)
